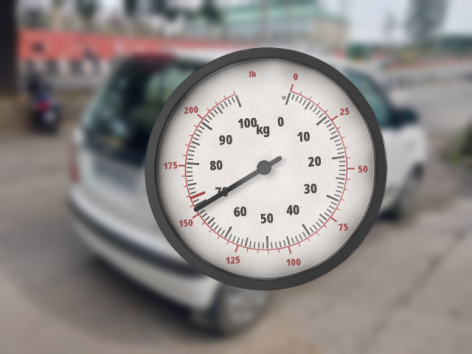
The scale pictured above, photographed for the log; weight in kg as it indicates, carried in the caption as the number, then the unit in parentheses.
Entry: 69 (kg)
